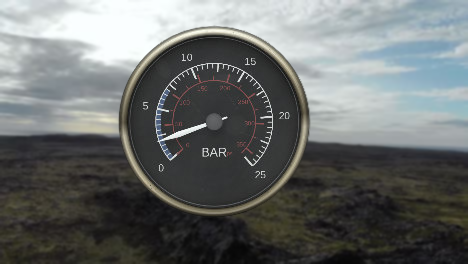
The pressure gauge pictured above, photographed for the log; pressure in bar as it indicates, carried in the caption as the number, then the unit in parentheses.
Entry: 2 (bar)
